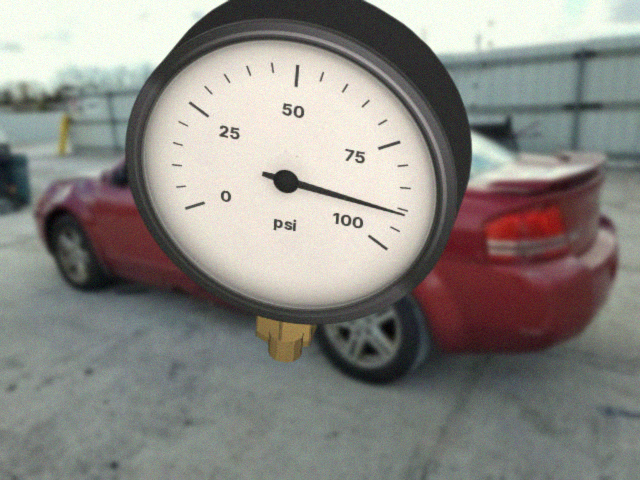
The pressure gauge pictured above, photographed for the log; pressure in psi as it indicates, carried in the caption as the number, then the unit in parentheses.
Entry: 90 (psi)
